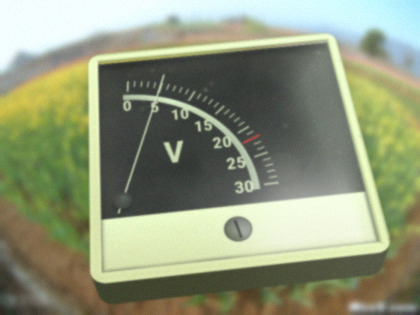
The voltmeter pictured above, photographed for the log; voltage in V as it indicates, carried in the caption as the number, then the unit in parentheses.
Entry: 5 (V)
